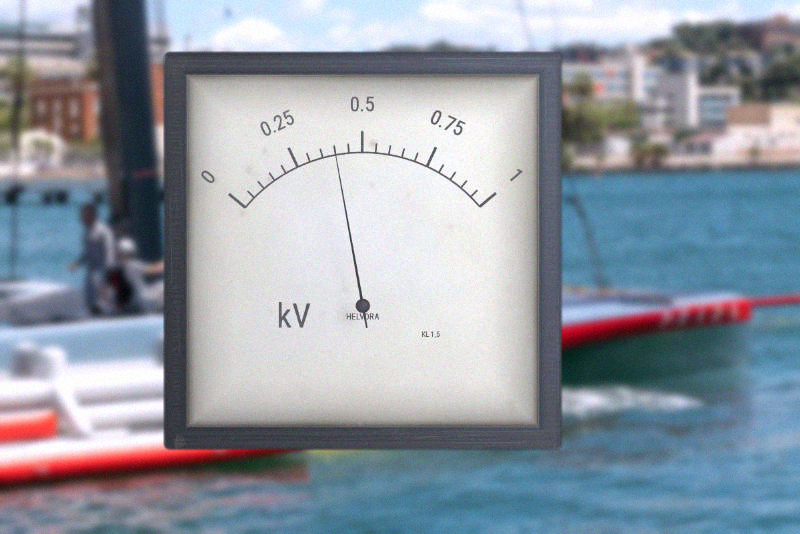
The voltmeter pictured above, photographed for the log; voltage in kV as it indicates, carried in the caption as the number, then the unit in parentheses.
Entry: 0.4 (kV)
